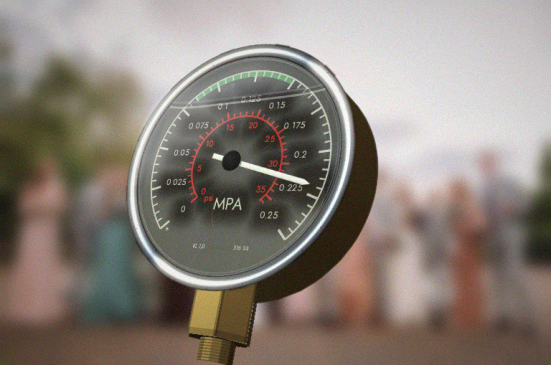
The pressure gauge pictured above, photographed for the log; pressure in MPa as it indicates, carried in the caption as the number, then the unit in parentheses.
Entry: 0.22 (MPa)
